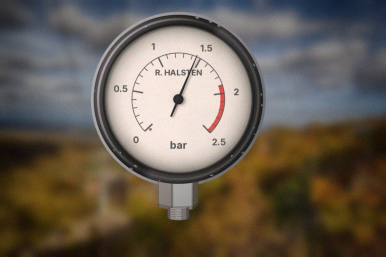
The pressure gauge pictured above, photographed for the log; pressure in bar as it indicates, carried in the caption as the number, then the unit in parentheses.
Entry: 1.45 (bar)
